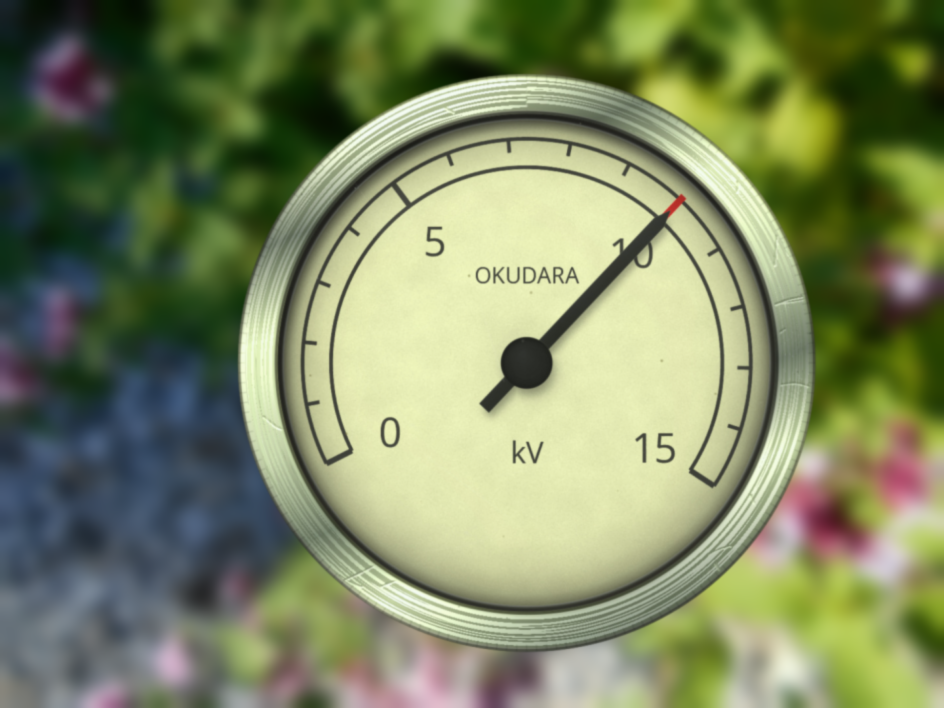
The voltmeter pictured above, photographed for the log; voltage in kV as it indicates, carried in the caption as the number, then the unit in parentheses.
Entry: 10 (kV)
